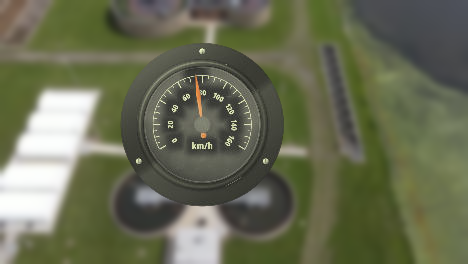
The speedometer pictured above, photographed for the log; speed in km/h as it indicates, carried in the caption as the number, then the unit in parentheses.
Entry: 75 (km/h)
